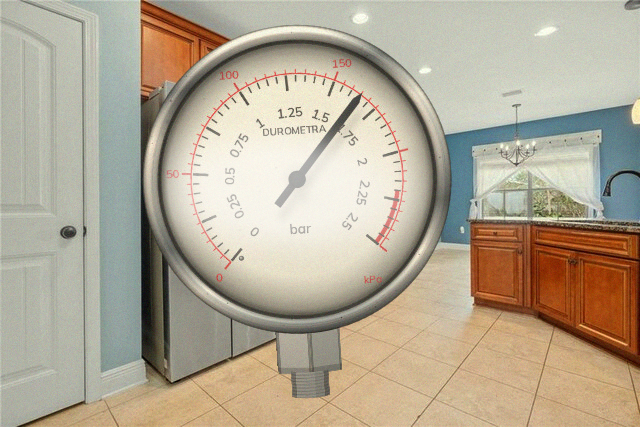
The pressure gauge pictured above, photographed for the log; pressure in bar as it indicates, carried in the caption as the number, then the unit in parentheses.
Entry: 1.65 (bar)
